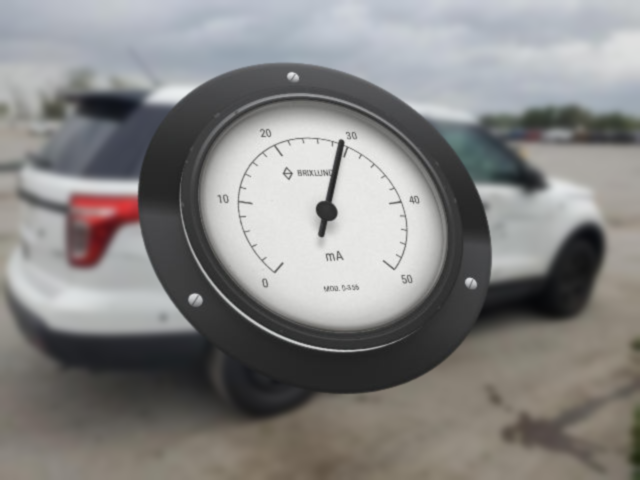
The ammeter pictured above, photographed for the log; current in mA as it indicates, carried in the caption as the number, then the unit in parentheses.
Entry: 29 (mA)
